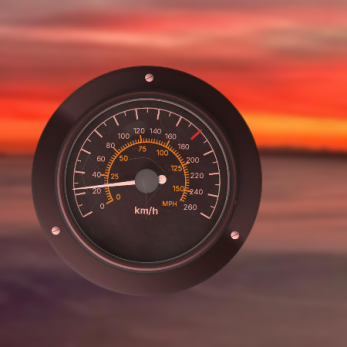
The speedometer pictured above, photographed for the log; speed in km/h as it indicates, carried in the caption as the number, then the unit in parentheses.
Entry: 25 (km/h)
